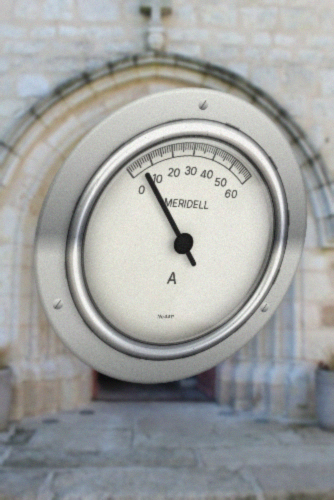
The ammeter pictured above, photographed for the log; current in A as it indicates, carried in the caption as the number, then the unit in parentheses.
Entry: 5 (A)
